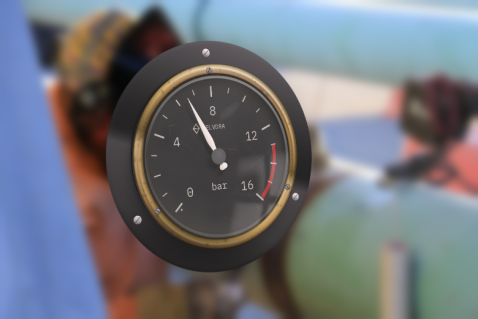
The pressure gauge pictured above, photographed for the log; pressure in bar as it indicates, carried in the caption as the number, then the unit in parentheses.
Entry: 6.5 (bar)
